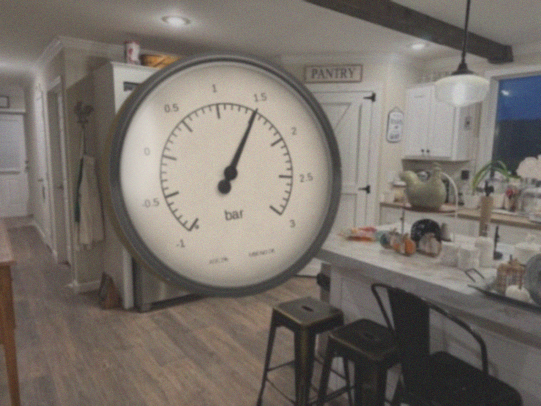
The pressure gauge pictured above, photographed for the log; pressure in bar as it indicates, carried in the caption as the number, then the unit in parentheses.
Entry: 1.5 (bar)
